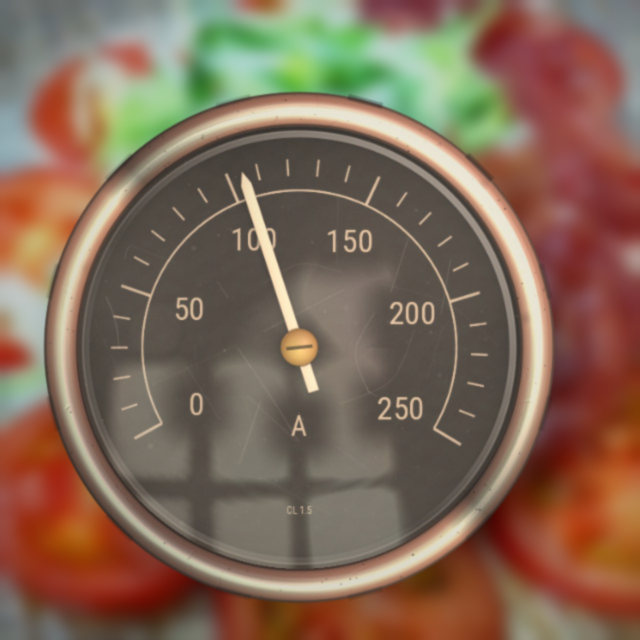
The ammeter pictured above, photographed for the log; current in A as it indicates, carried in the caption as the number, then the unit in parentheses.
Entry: 105 (A)
